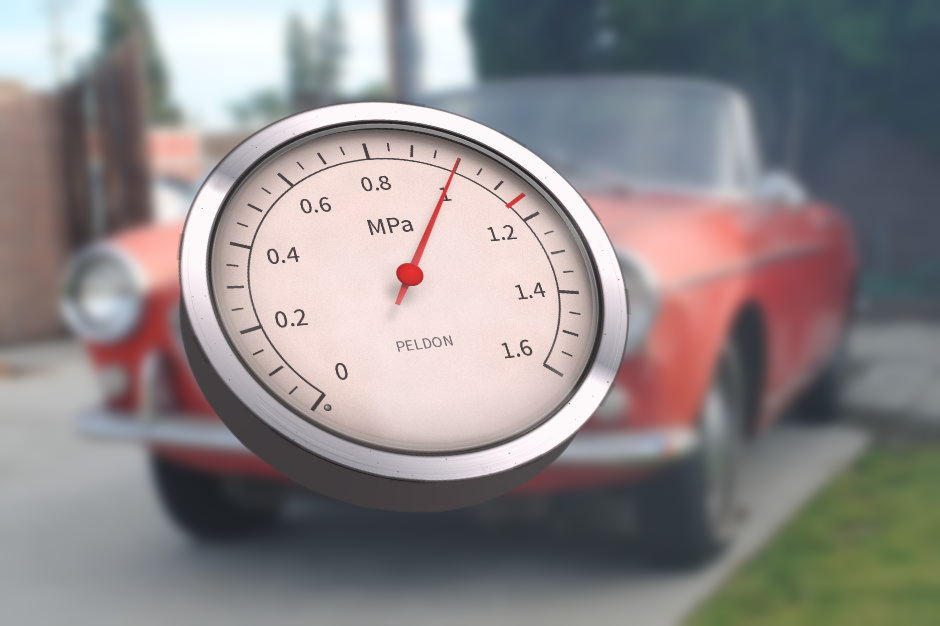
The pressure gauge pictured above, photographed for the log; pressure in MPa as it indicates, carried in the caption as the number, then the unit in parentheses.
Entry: 1 (MPa)
